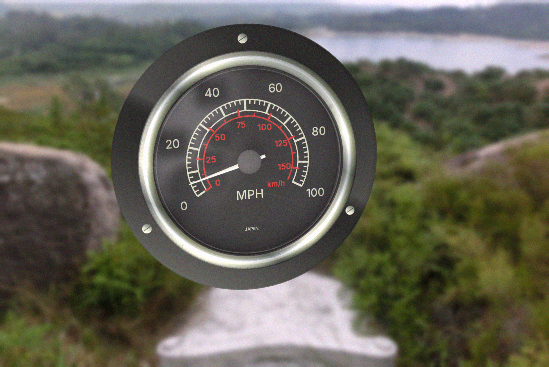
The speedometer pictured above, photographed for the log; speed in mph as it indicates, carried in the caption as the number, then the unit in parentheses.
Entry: 6 (mph)
